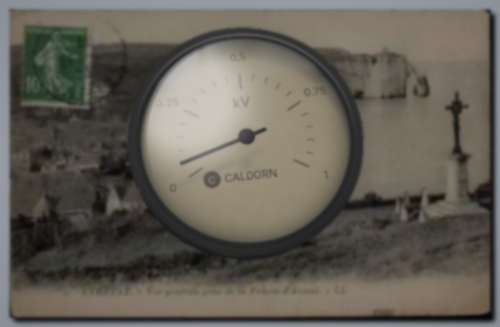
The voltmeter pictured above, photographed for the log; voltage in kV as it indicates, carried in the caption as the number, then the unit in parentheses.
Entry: 0.05 (kV)
